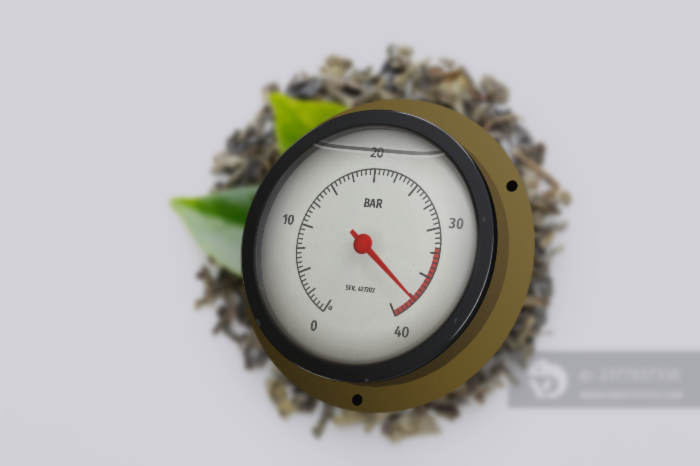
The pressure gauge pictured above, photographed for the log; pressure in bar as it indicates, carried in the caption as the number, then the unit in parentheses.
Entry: 37.5 (bar)
